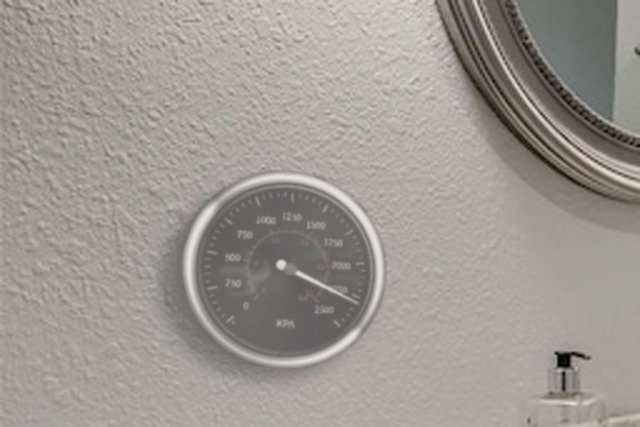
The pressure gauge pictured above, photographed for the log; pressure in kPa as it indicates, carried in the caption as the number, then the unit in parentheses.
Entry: 2300 (kPa)
